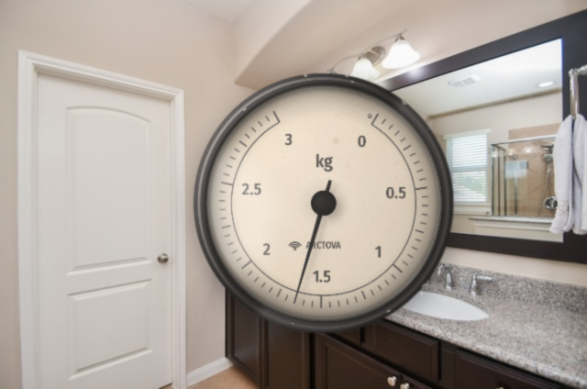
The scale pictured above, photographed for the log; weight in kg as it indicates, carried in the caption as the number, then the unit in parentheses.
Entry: 1.65 (kg)
